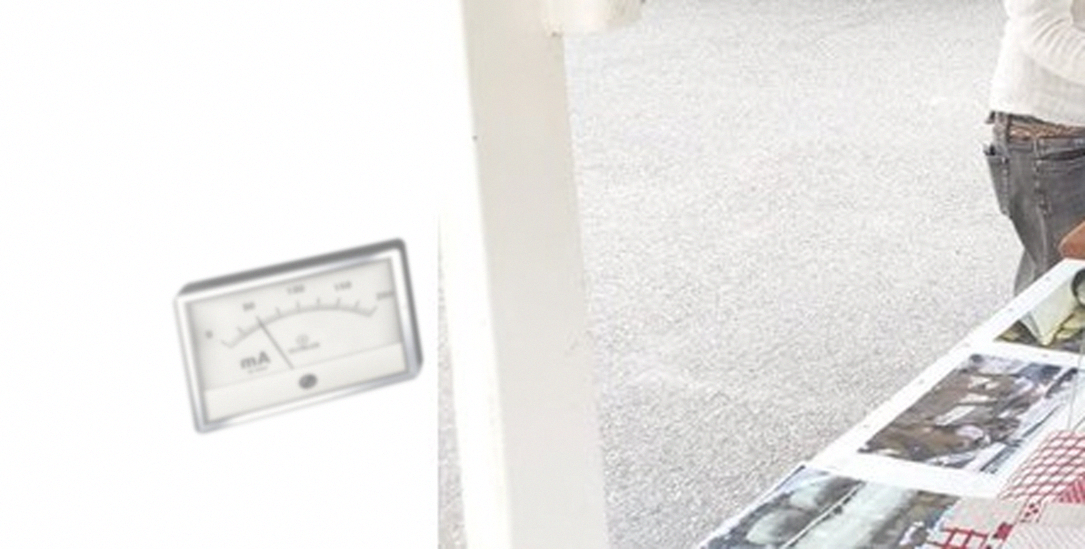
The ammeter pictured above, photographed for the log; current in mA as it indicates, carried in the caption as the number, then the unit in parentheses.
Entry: 50 (mA)
